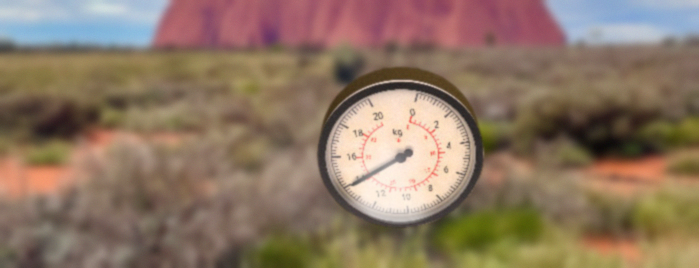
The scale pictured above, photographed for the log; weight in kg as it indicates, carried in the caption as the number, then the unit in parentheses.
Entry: 14 (kg)
